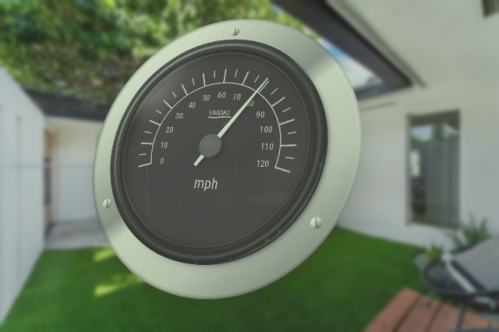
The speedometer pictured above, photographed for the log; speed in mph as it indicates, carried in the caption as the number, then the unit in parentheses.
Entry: 80 (mph)
